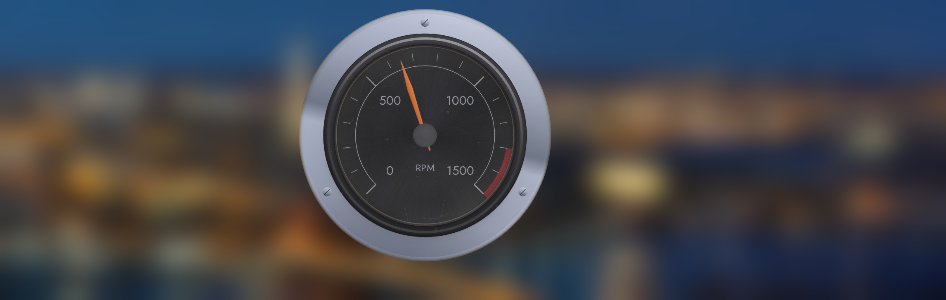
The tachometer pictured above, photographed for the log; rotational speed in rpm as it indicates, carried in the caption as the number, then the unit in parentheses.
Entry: 650 (rpm)
